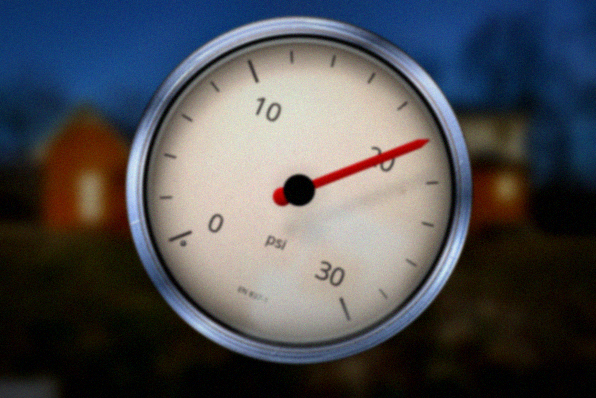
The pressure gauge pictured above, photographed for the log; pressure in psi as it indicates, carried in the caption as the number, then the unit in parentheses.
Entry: 20 (psi)
